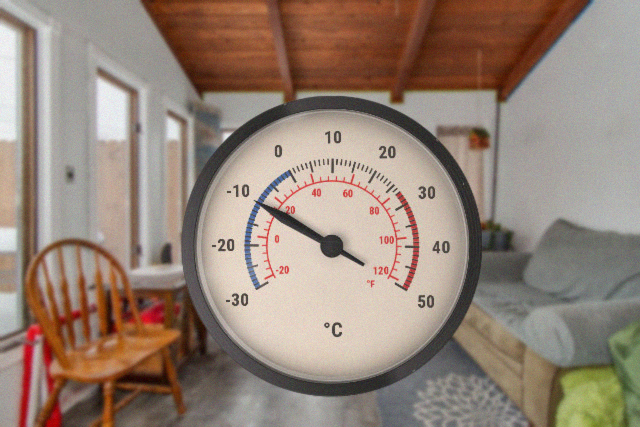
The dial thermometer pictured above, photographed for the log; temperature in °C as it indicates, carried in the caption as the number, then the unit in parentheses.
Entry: -10 (°C)
